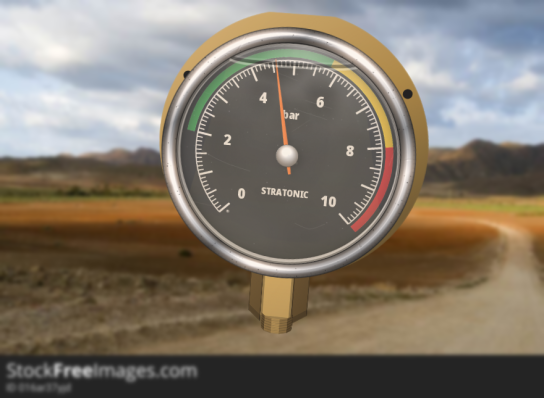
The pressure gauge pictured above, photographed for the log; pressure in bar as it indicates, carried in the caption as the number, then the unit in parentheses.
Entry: 4.6 (bar)
